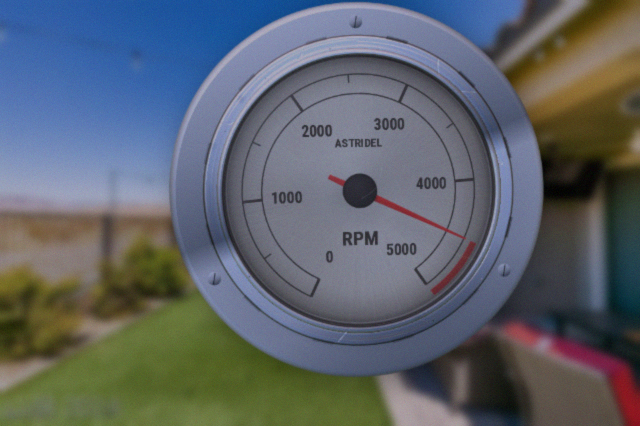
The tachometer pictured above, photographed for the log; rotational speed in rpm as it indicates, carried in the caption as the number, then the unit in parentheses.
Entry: 4500 (rpm)
